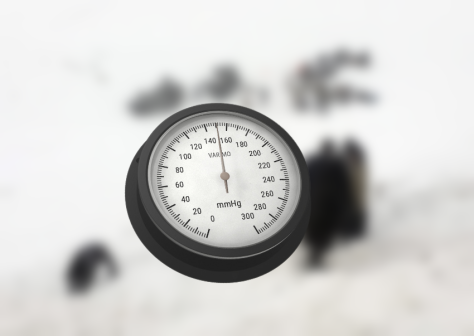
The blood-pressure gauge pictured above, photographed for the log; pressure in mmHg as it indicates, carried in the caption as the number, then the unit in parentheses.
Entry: 150 (mmHg)
